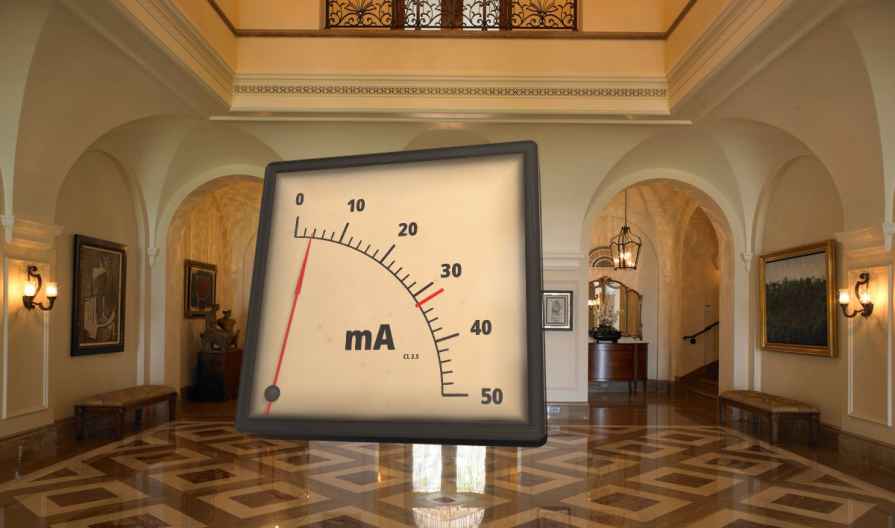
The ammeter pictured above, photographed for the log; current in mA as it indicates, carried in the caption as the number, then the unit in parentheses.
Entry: 4 (mA)
